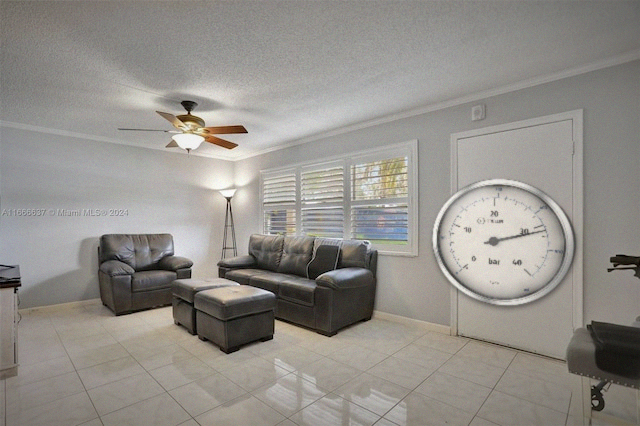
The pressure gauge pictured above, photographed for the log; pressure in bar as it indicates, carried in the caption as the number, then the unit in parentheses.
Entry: 31 (bar)
